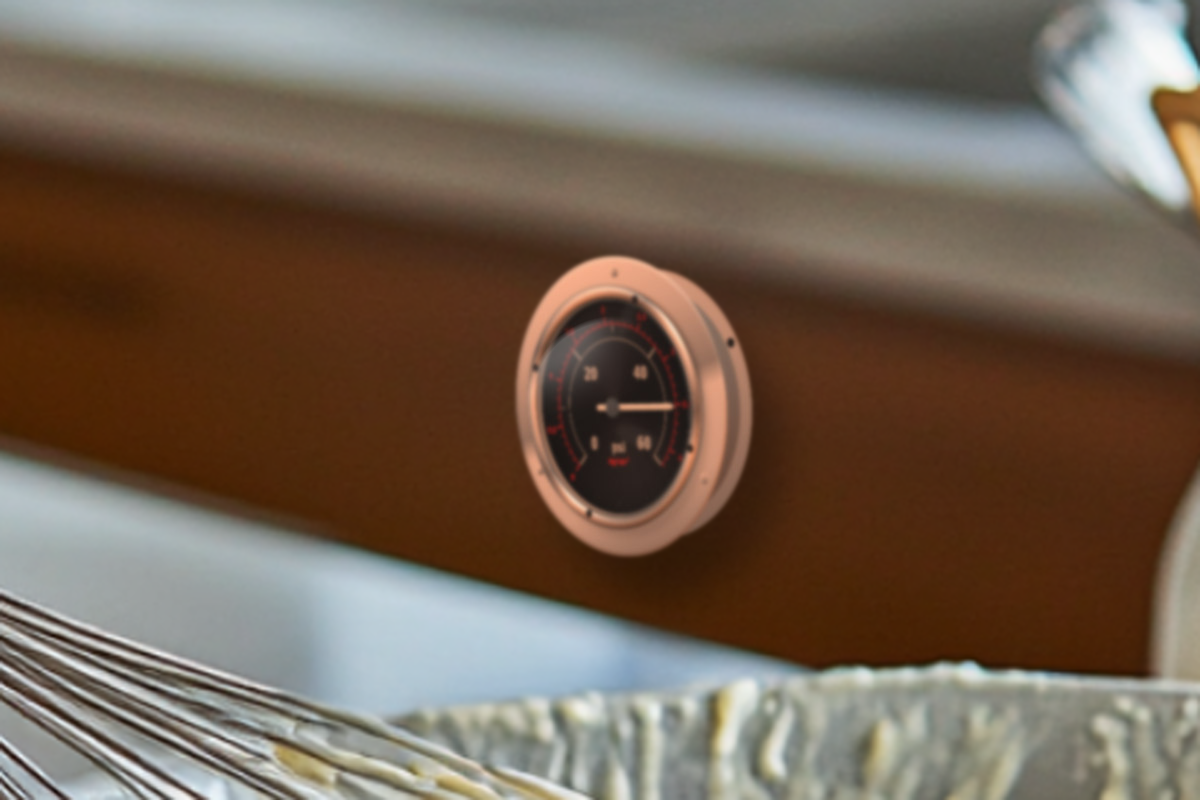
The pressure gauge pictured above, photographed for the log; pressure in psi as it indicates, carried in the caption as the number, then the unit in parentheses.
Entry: 50 (psi)
